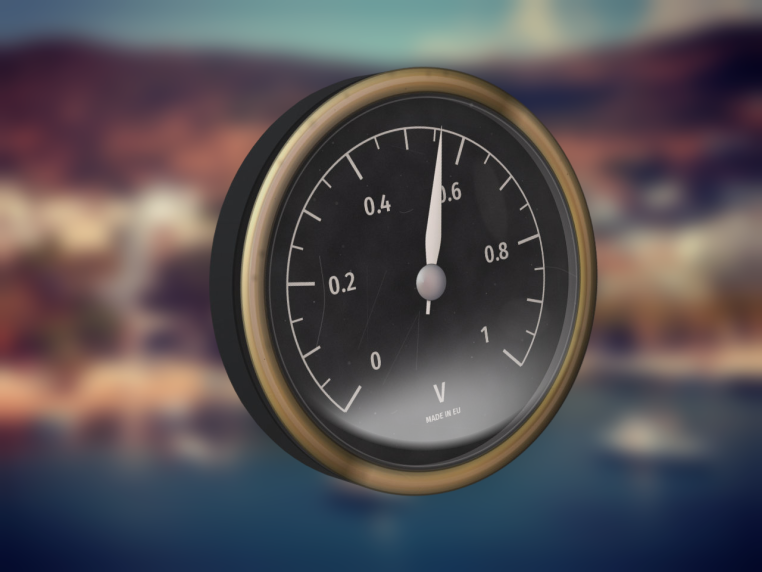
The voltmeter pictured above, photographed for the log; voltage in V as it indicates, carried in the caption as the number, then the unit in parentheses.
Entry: 0.55 (V)
